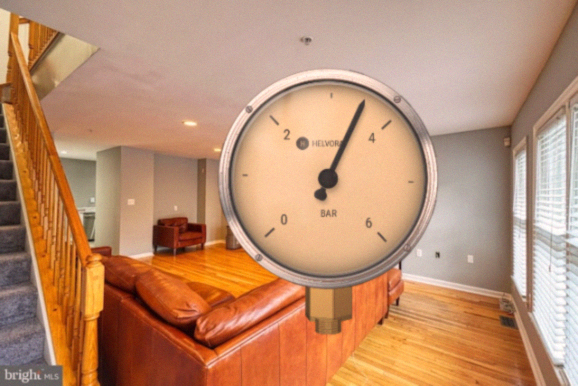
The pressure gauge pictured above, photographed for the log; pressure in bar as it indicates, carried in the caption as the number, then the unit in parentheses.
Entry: 3.5 (bar)
